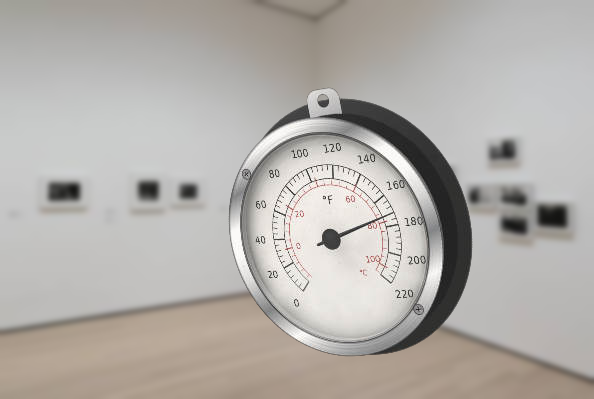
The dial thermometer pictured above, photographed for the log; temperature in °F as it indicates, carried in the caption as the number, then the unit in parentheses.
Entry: 172 (°F)
